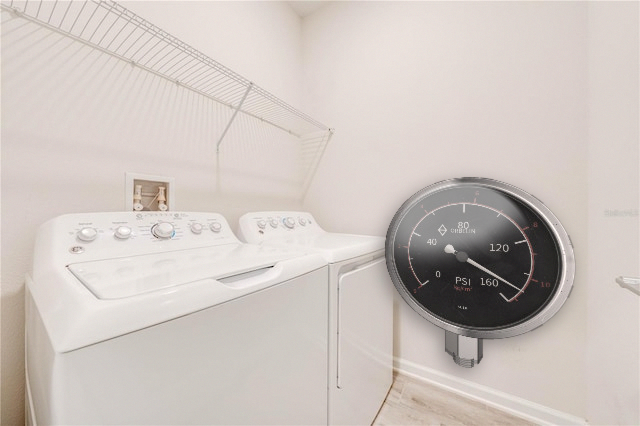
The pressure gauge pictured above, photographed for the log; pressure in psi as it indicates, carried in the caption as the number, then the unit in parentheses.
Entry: 150 (psi)
